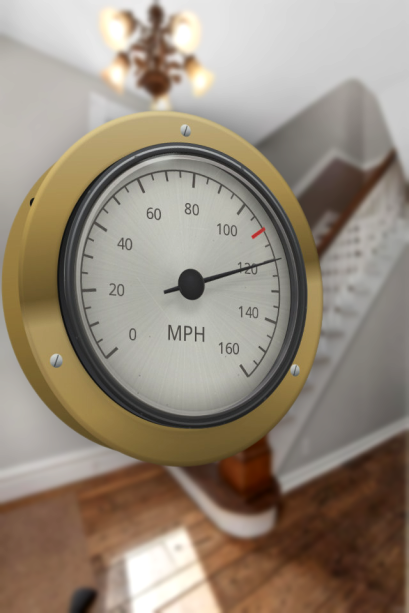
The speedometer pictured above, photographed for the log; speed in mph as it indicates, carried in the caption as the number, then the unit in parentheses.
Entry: 120 (mph)
